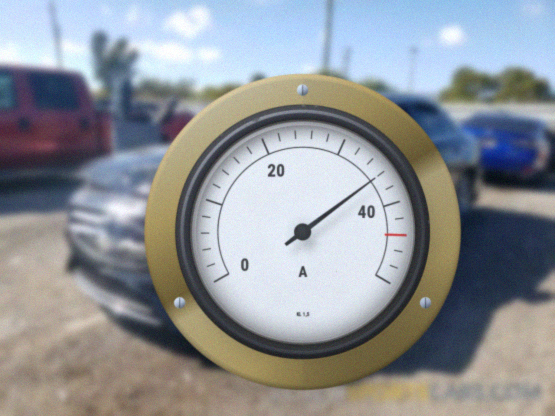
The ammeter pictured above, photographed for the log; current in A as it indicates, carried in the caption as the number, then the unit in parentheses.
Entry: 36 (A)
